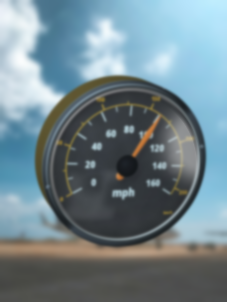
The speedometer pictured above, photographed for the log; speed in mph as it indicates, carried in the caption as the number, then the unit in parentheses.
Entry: 100 (mph)
